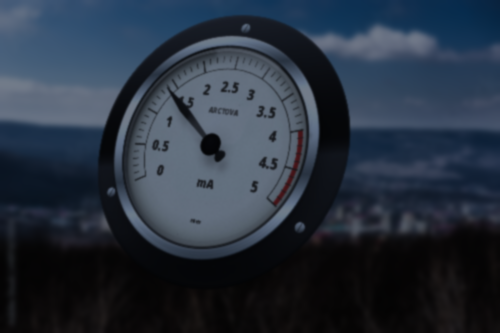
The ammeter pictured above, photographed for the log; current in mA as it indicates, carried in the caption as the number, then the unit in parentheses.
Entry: 1.4 (mA)
